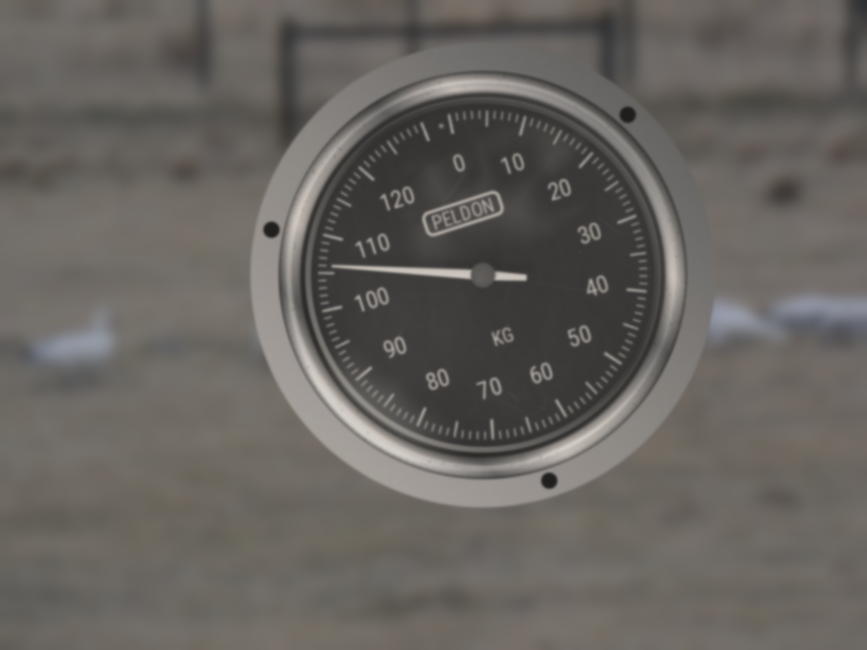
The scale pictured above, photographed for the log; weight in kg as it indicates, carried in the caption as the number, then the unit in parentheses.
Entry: 106 (kg)
